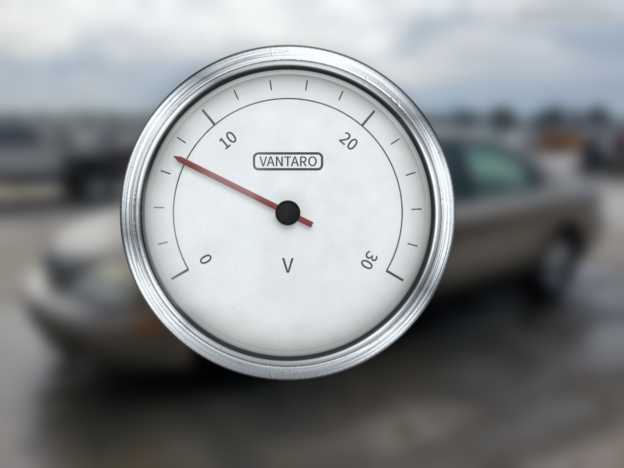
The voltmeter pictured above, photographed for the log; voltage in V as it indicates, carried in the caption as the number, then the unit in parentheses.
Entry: 7 (V)
